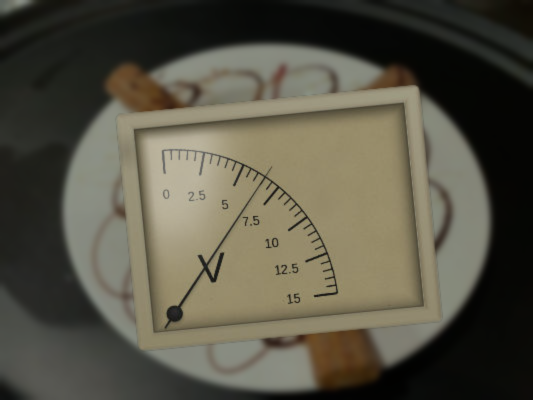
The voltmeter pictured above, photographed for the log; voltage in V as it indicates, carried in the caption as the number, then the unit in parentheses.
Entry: 6.5 (V)
